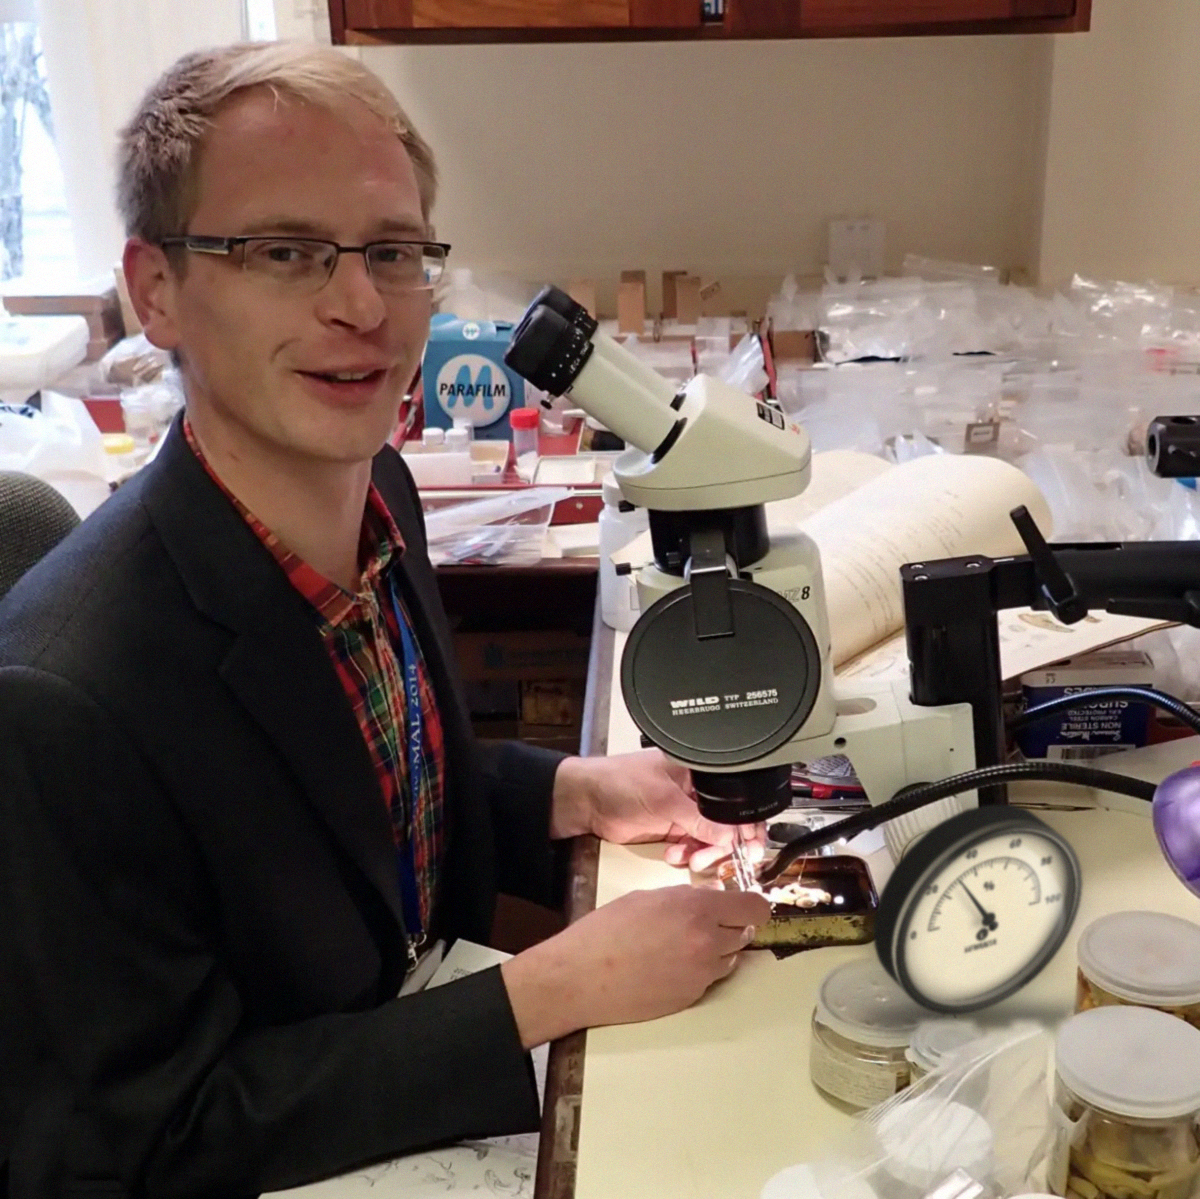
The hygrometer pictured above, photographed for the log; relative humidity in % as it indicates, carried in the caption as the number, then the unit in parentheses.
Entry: 30 (%)
